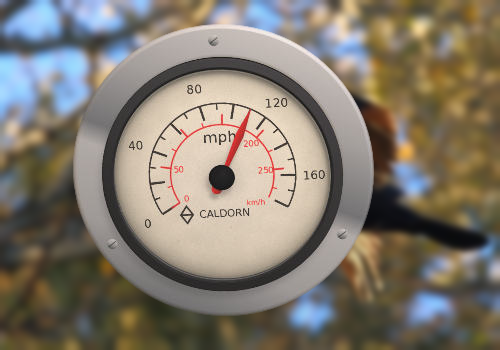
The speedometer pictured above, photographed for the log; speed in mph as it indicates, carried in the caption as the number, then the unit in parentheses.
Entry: 110 (mph)
